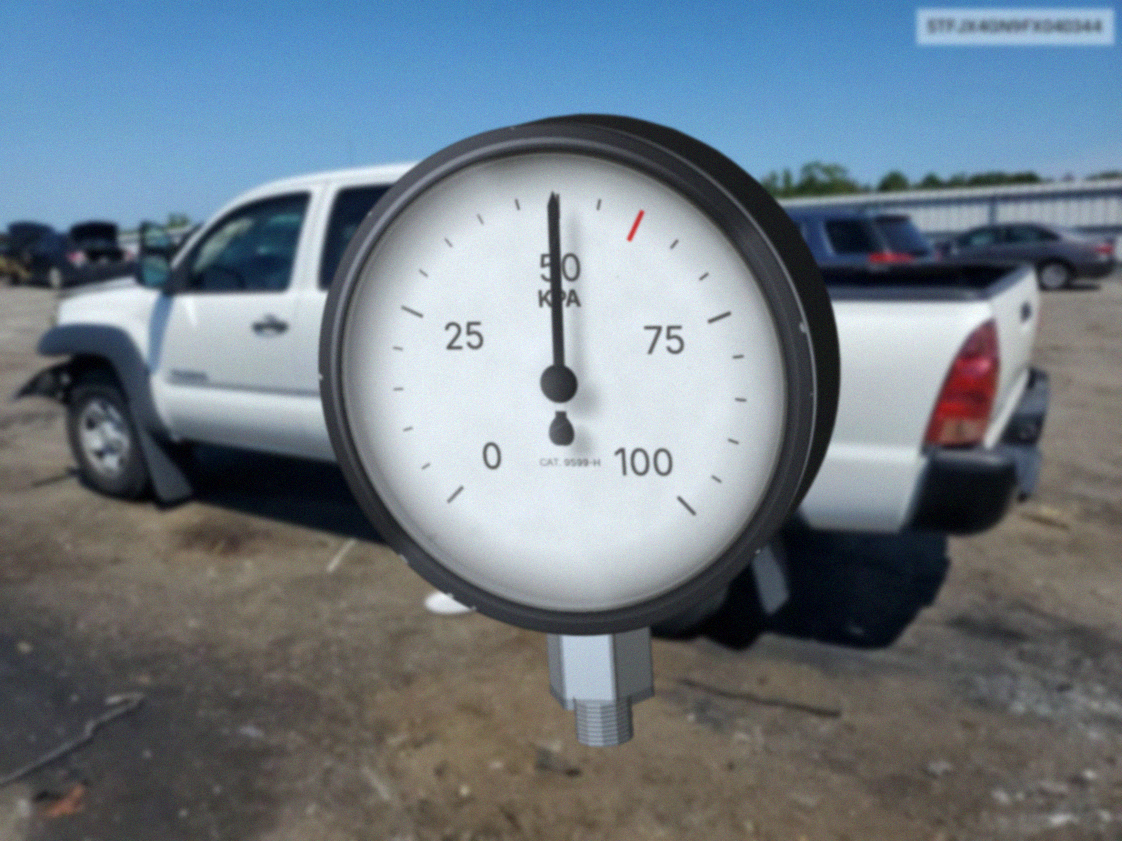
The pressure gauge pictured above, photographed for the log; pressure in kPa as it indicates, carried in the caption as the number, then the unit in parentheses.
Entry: 50 (kPa)
